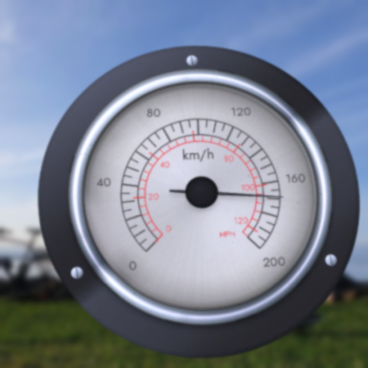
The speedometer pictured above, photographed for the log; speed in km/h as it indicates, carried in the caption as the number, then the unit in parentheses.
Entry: 170 (km/h)
